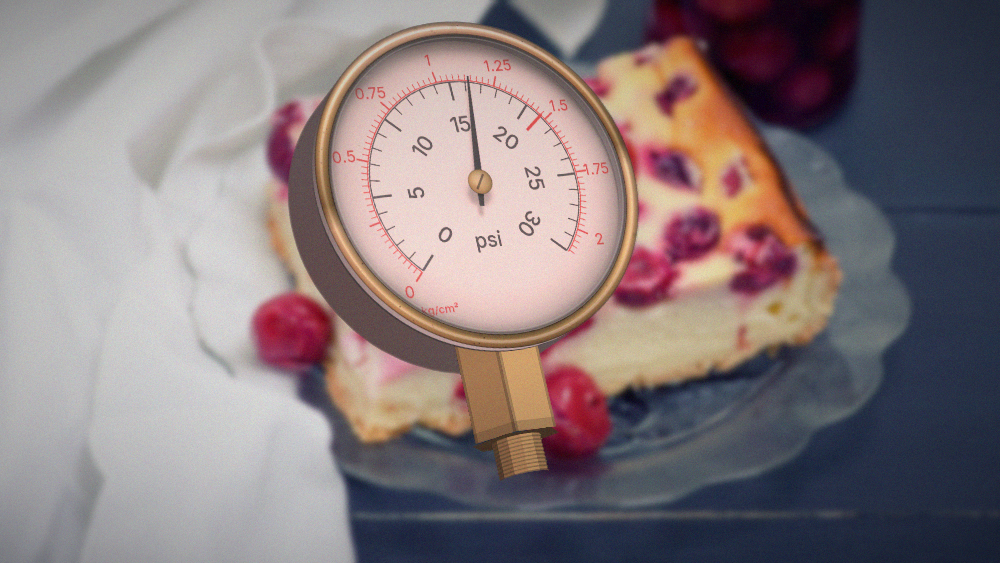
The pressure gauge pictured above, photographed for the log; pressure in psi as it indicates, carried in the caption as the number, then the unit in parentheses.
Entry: 16 (psi)
